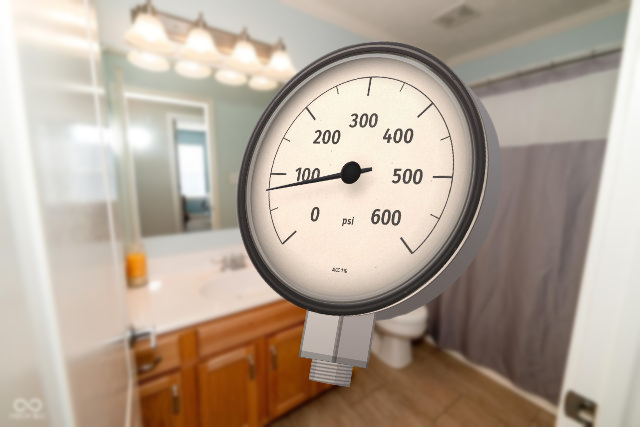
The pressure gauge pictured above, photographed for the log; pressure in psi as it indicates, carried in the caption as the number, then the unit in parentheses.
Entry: 75 (psi)
